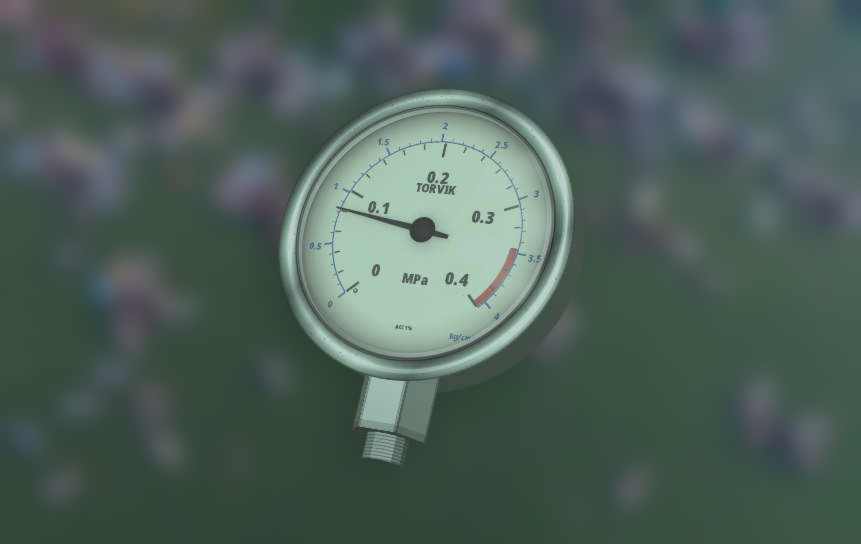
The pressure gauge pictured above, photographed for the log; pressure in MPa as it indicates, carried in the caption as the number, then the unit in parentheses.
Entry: 0.08 (MPa)
